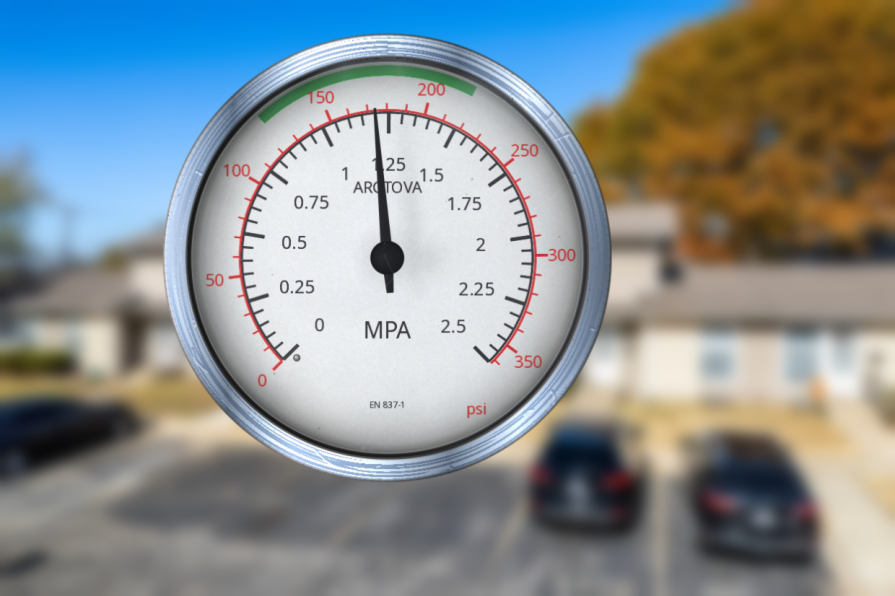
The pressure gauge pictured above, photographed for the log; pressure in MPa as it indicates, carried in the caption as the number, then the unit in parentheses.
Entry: 1.2 (MPa)
